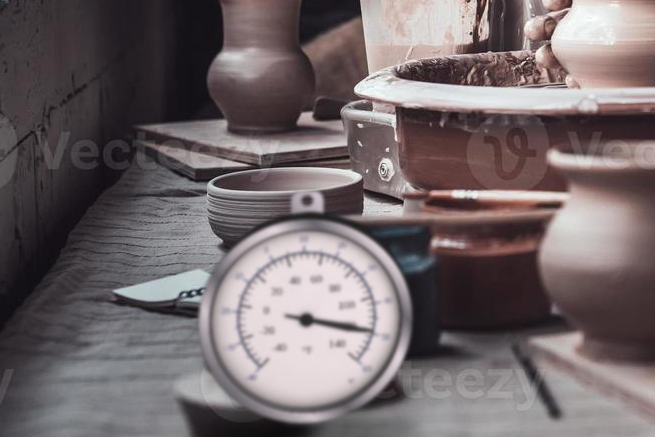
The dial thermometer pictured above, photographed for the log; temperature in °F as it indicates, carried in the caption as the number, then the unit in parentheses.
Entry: 120 (°F)
